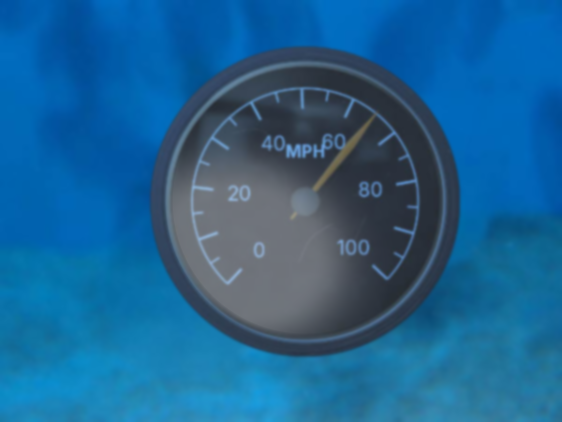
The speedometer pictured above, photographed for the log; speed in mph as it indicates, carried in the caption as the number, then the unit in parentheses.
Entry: 65 (mph)
